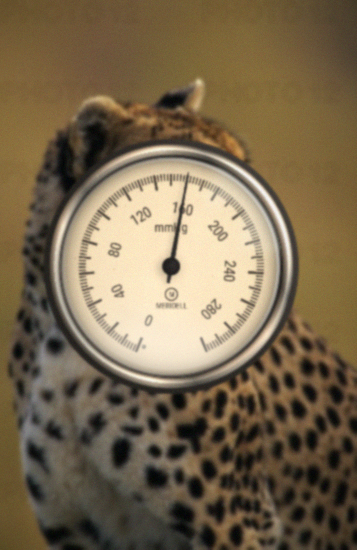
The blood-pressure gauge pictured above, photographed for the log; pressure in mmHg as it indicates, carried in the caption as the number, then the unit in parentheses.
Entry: 160 (mmHg)
